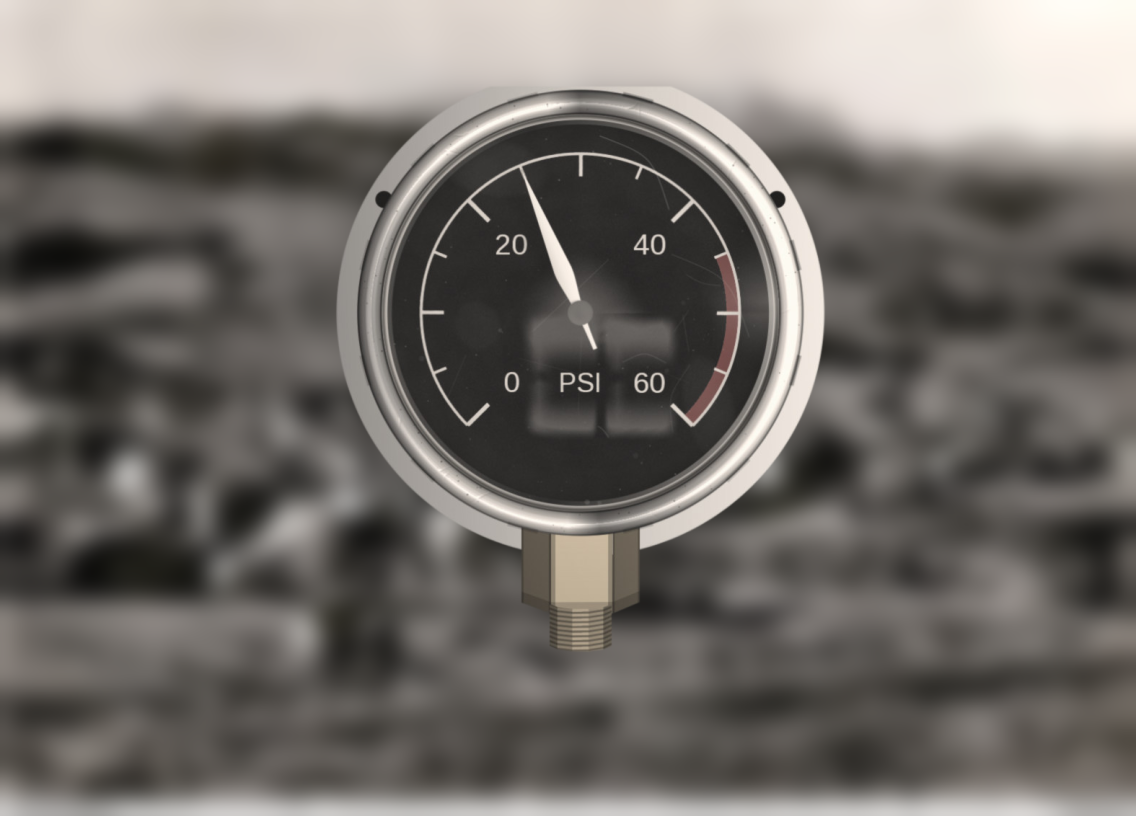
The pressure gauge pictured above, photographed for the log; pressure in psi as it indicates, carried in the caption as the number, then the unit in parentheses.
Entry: 25 (psi)
